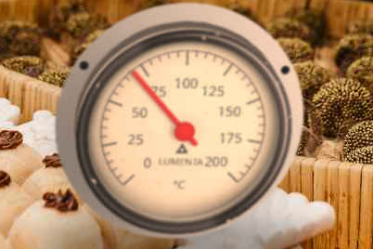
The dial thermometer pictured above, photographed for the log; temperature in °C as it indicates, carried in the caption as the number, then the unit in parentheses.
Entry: 70 (°C)
